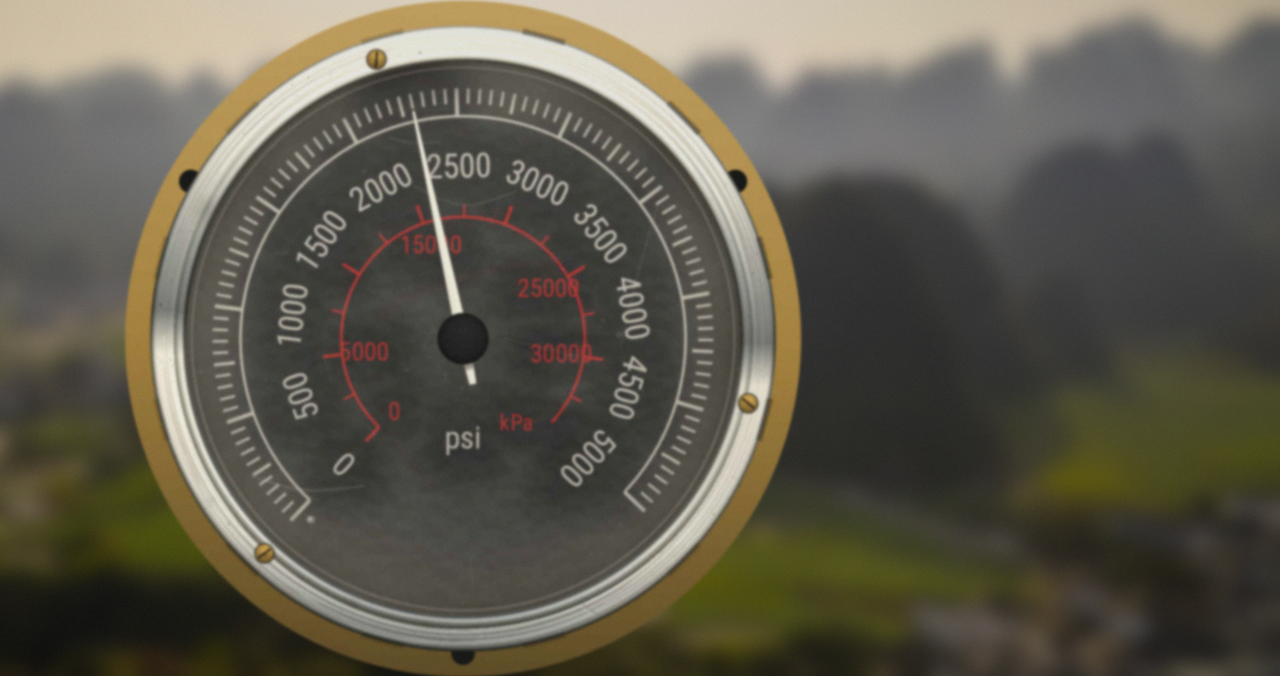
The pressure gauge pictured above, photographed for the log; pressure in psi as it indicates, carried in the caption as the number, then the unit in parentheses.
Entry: 2300 (psi)
